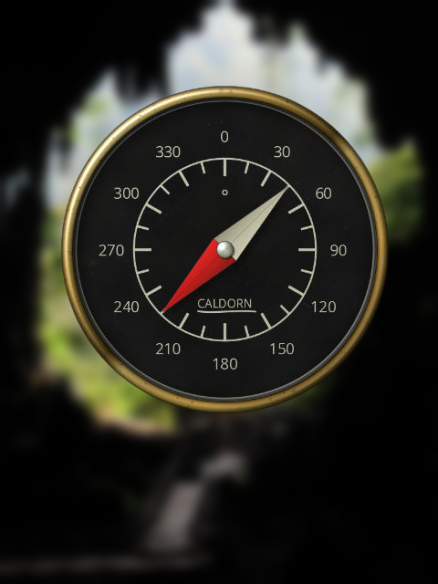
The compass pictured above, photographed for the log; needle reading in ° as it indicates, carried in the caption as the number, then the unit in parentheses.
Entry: 225 (°)
